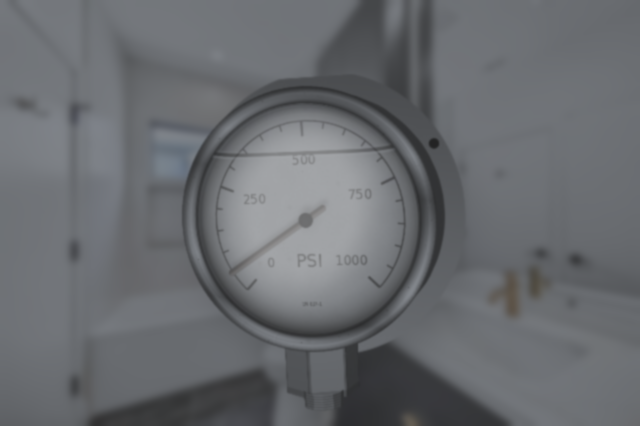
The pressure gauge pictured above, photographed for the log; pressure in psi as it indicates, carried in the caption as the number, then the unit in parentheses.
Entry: 50 (psi)
